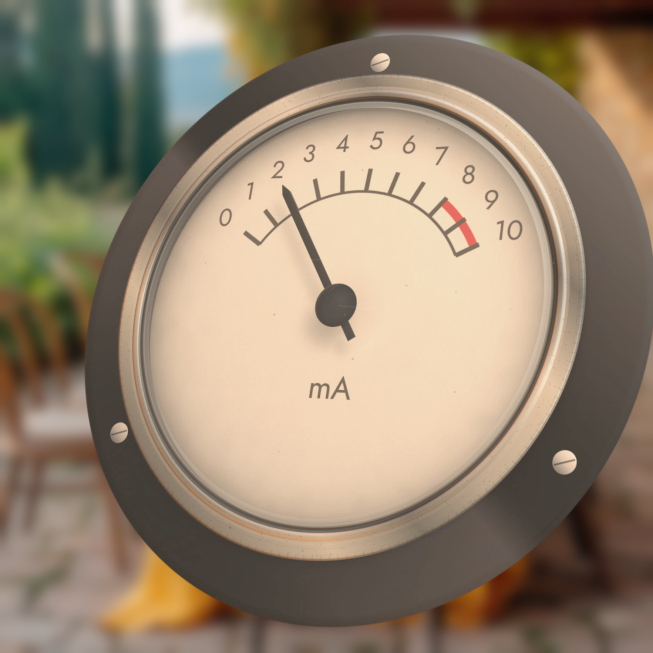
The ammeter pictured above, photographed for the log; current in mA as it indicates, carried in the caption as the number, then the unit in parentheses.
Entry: 2 (mA)
